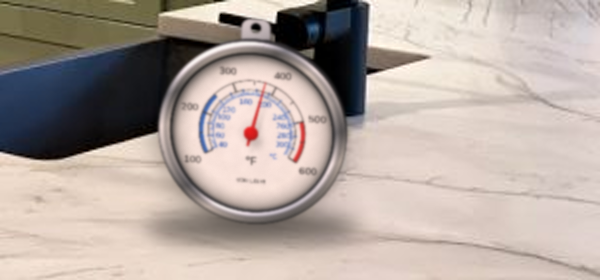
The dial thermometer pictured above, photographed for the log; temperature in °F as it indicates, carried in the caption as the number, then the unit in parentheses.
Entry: 375 (°F)
